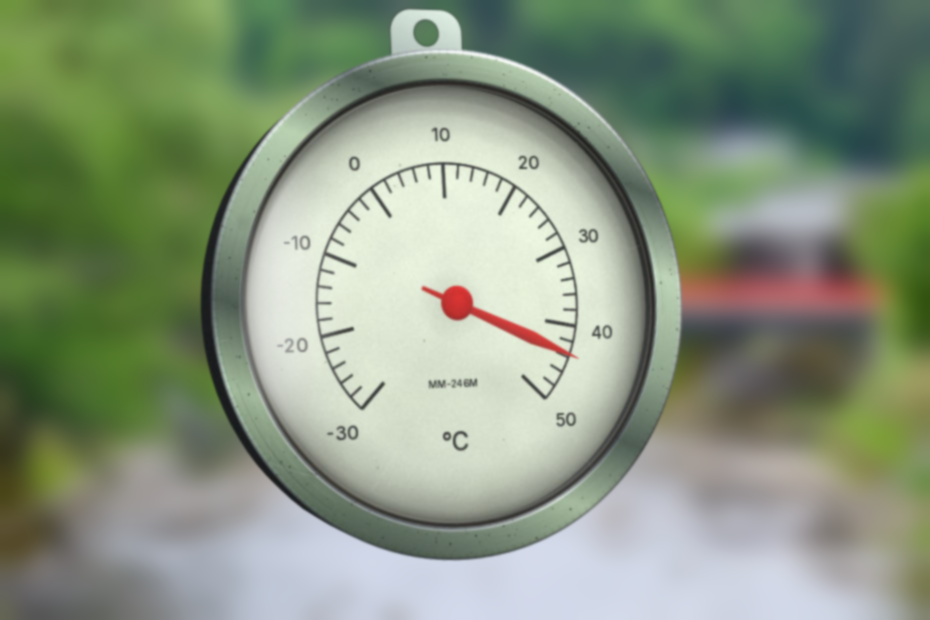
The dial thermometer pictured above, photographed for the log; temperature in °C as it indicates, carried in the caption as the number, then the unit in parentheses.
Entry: 44 (°C)
